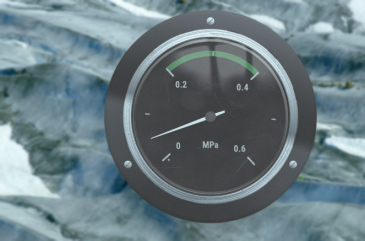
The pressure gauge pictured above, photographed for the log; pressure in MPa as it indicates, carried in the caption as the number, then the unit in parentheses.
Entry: 0.05 (MPa)
